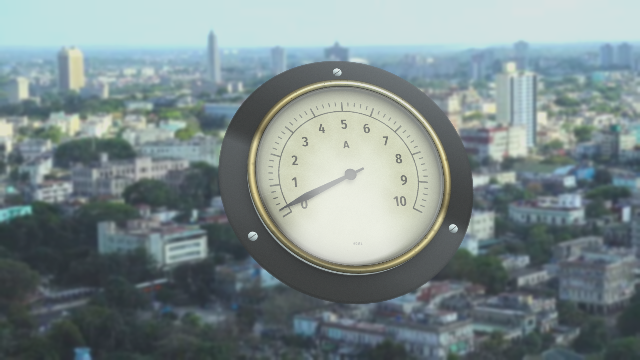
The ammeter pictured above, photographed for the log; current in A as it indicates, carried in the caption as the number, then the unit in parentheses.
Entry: 0.2 (A)
